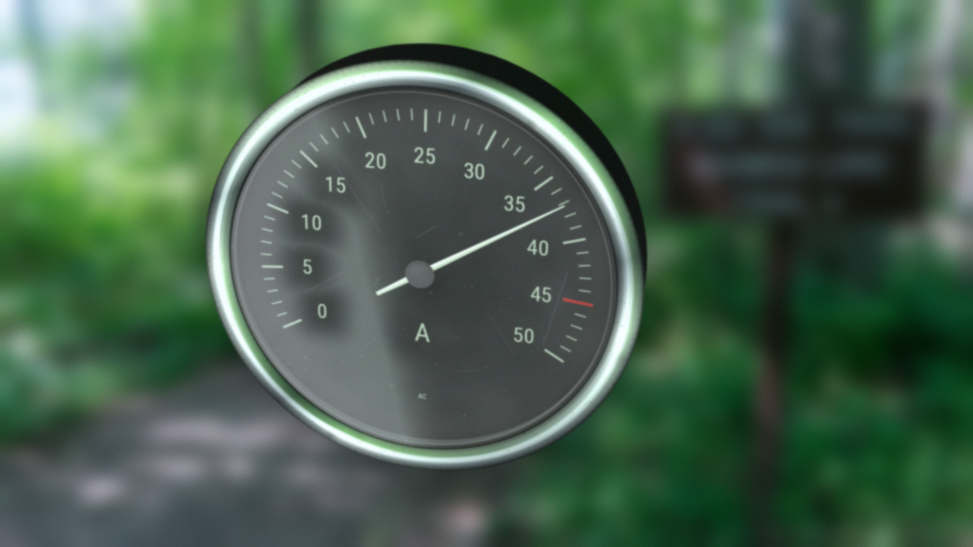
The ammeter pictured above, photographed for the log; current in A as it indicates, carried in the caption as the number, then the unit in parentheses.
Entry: 37 (A)
